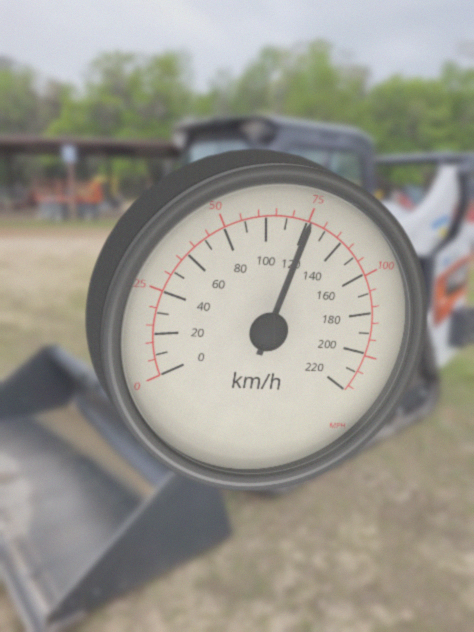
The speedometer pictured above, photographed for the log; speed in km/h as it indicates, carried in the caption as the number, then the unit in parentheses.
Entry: 120 (km/h)
